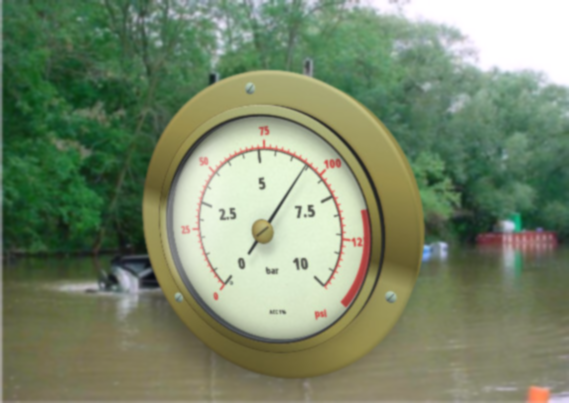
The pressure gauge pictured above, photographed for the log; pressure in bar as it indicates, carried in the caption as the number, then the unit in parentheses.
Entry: 6.5 (bar)
